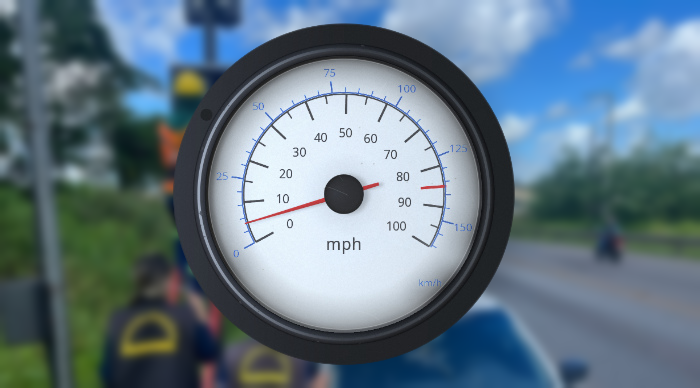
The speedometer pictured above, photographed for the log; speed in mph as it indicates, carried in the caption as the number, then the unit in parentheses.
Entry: 5 (mph)
